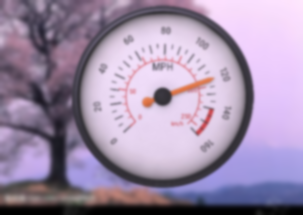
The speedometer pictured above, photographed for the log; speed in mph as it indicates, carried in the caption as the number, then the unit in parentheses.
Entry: 120 (mph)
